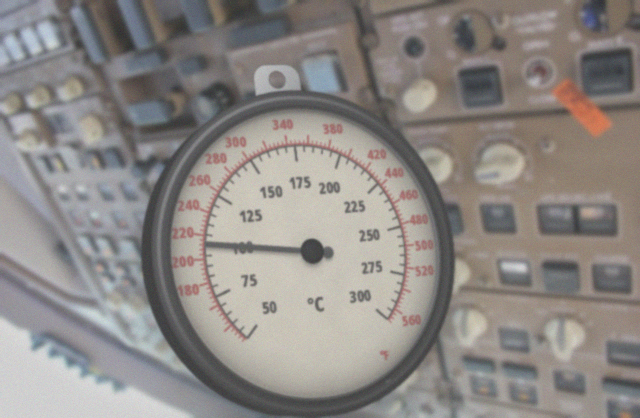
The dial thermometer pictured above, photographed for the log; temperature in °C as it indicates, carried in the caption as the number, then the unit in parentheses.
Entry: 100 (°C)
